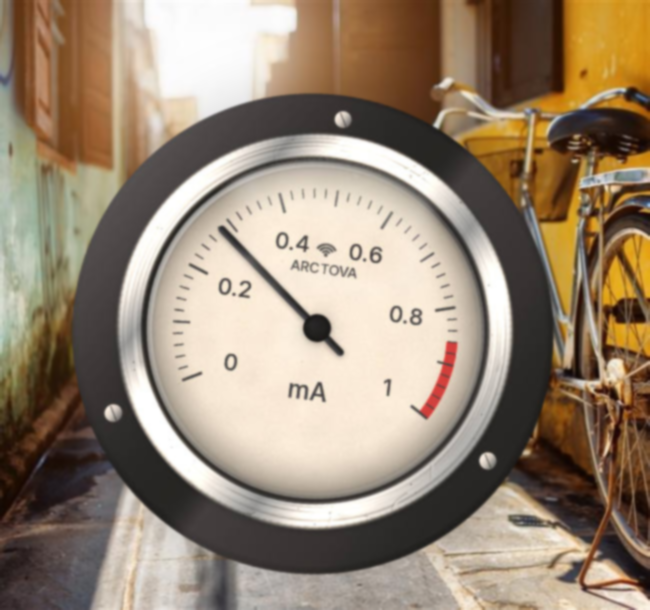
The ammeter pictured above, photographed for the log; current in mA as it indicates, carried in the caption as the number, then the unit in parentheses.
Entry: 0.28 (mA)
